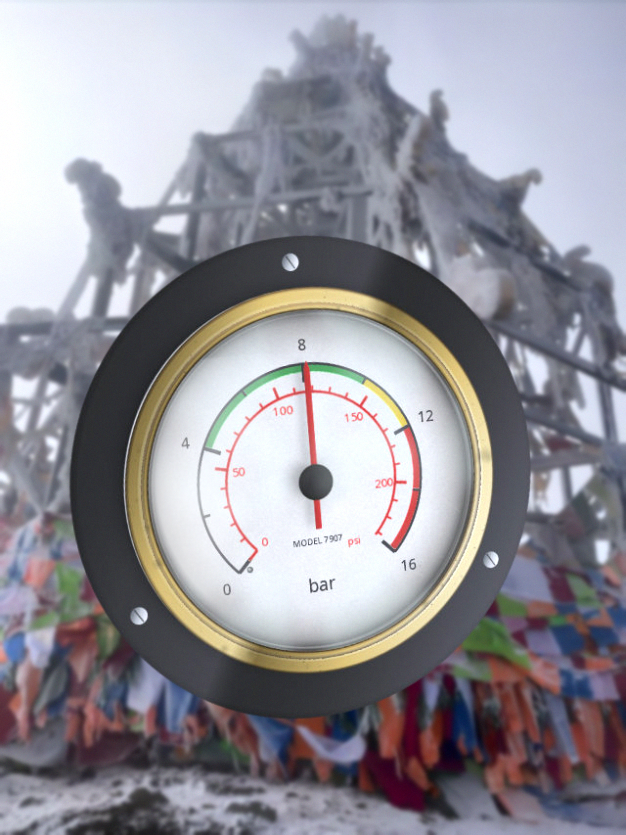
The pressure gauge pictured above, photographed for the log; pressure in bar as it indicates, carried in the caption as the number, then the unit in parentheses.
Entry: 8 (bar)
